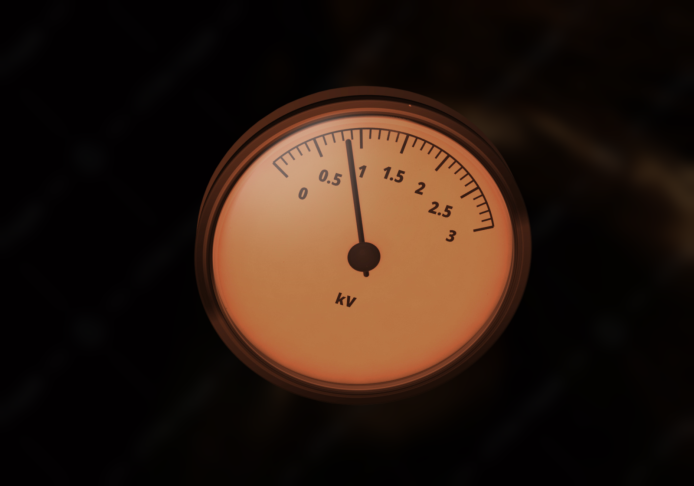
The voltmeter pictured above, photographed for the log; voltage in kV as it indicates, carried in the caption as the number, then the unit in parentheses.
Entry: 0.85 (kV)
